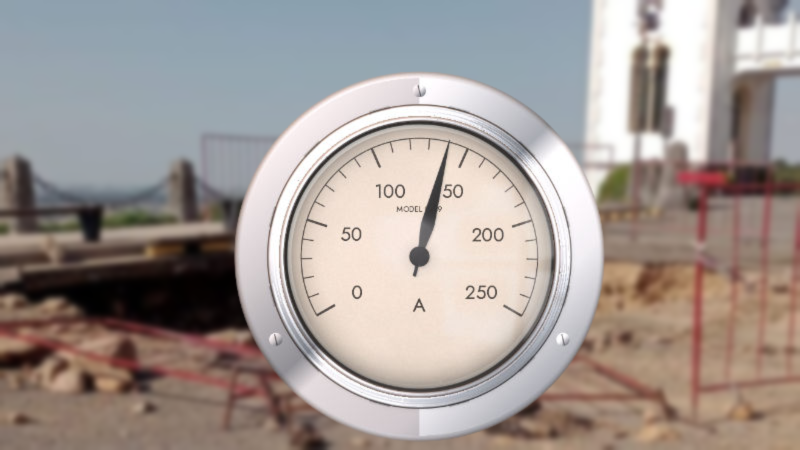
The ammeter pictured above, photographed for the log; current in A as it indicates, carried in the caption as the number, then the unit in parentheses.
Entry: 140 (A)
